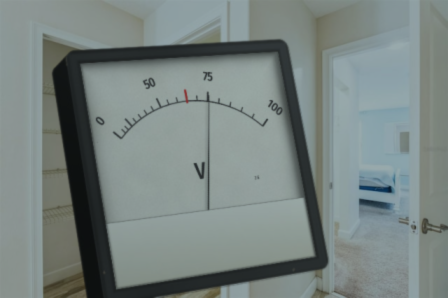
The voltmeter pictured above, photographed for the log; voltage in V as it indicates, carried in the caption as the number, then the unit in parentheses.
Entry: 75 (V)
